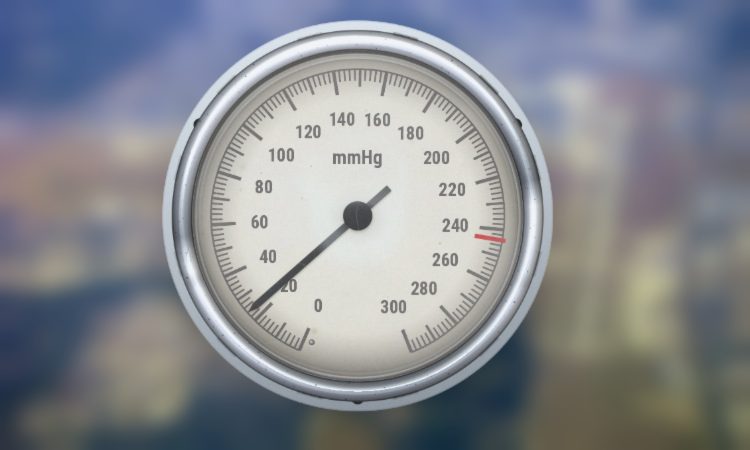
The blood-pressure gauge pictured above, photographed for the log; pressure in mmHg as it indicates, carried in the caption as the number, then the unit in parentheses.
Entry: 24 (mmHg)
